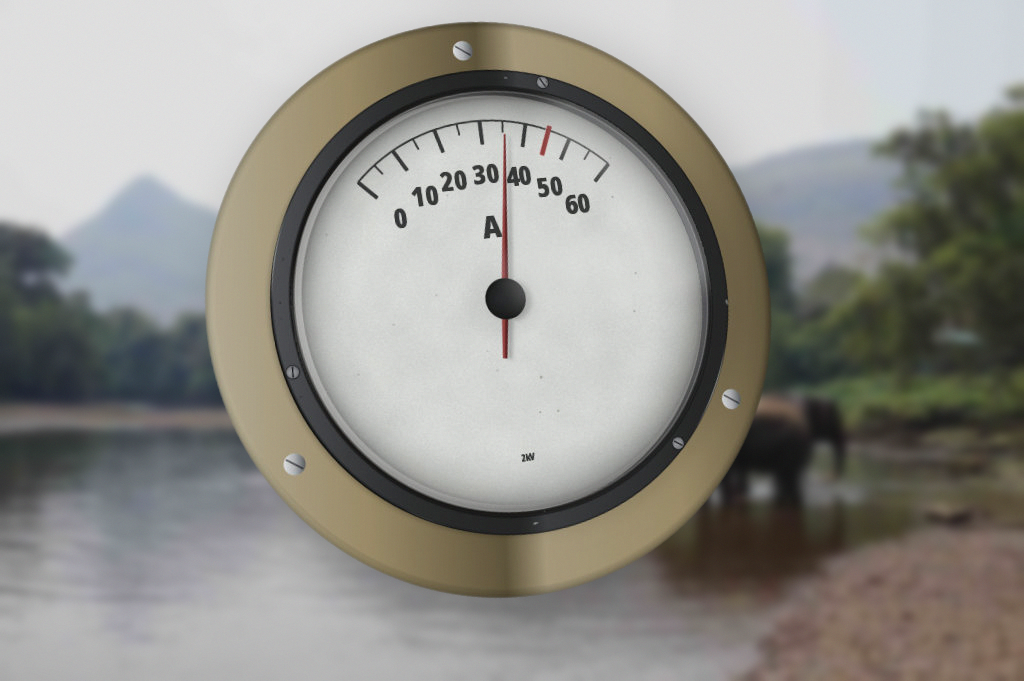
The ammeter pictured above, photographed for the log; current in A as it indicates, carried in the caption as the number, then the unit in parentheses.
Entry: 35 (A)
